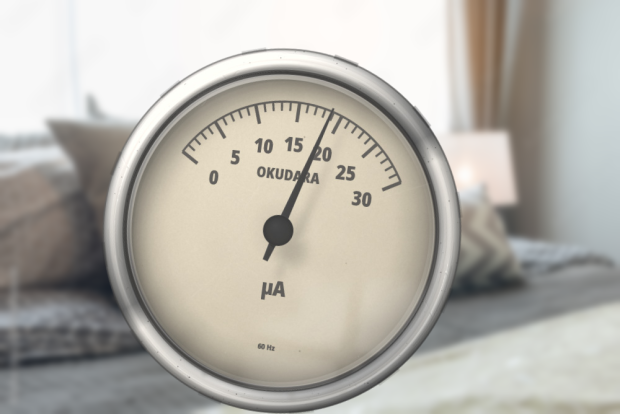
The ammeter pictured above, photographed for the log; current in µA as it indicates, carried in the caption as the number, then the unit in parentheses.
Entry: 19 (µA)
